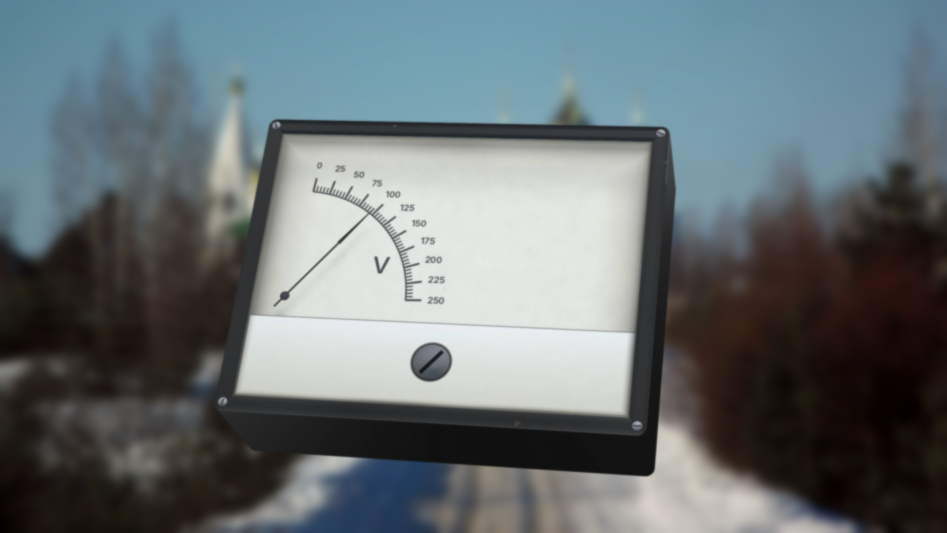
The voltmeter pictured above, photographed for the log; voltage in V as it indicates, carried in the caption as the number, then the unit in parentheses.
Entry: 100 (V)
